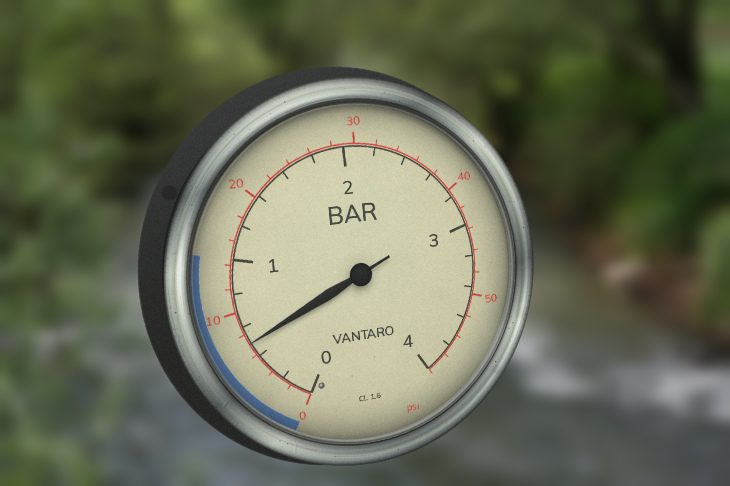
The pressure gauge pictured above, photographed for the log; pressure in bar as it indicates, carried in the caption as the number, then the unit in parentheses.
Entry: 0.5 (bar)
